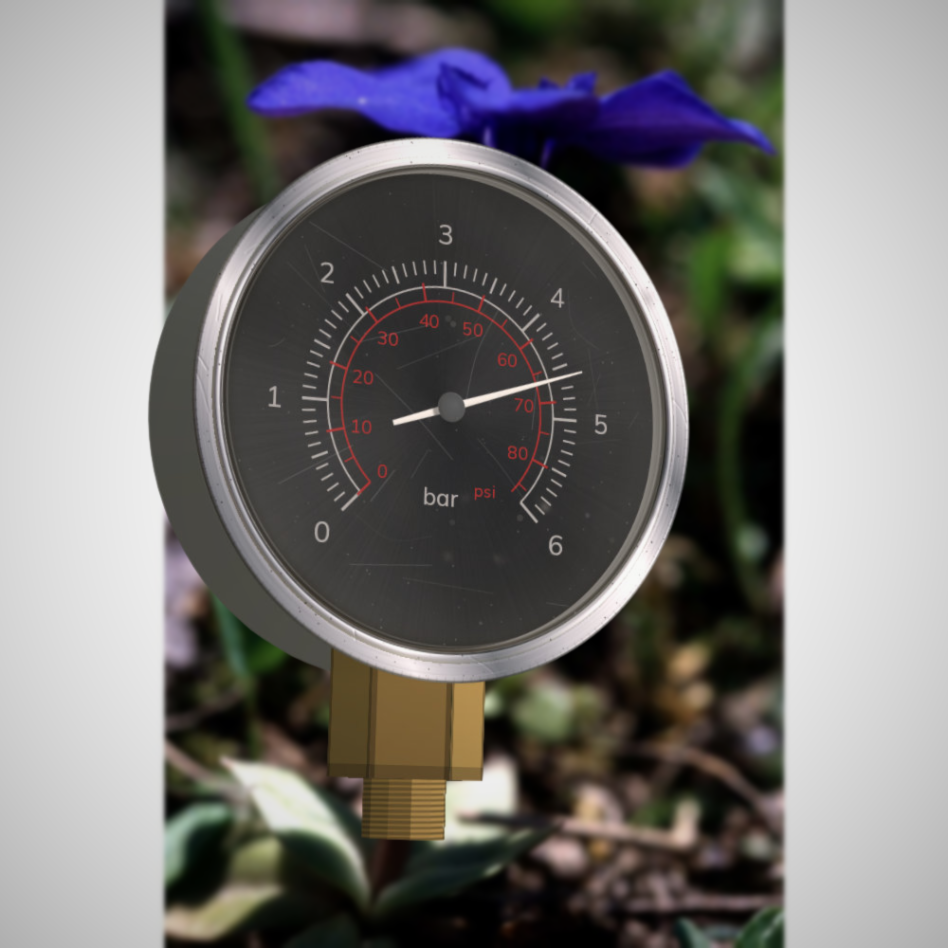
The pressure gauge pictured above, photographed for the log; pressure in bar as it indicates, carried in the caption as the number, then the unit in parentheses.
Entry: 4.6 (bar)
